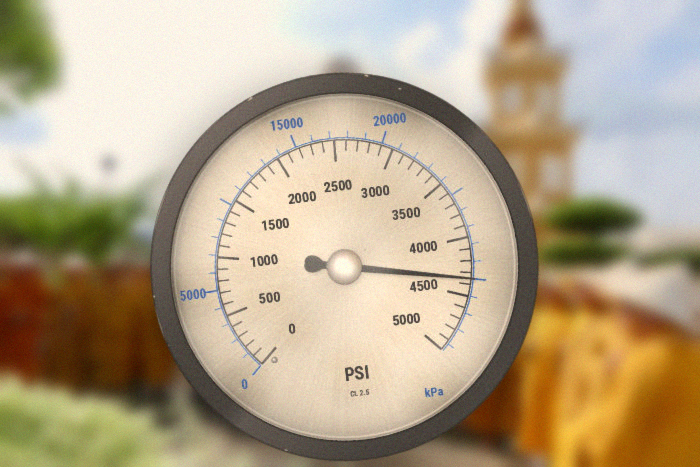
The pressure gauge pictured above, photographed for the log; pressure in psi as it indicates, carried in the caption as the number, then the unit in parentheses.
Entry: 4350 (psi)
